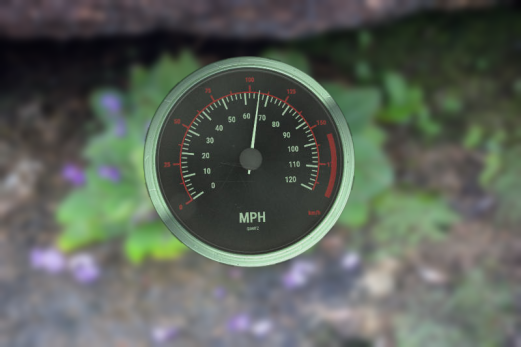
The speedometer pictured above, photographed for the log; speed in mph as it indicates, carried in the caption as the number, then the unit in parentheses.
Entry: 66 (mph)
